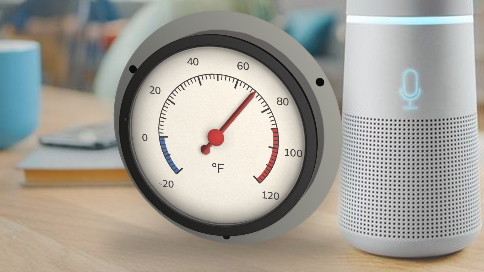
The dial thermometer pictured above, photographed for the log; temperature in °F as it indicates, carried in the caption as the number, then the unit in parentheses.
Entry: 70 (°F)
